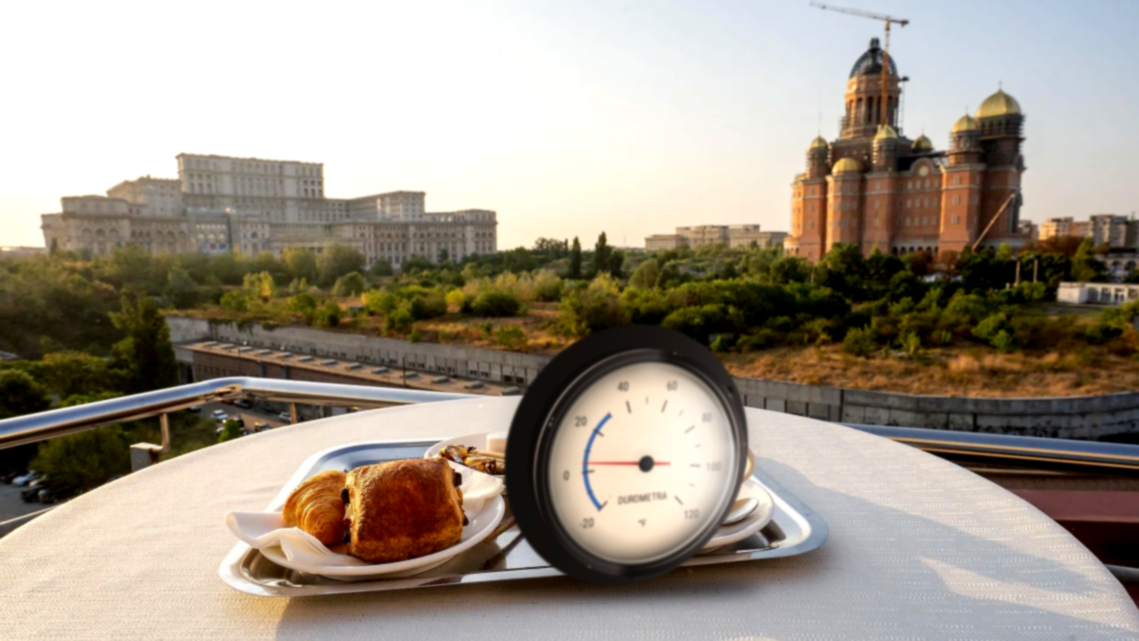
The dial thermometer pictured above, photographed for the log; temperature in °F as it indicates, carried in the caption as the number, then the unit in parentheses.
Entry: 5 (°F)
